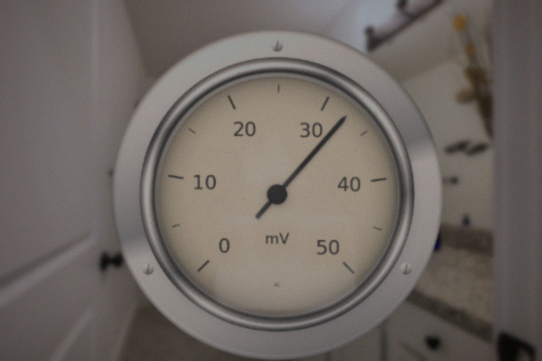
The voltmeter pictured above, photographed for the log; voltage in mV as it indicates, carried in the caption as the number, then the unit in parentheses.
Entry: 32.5 (mV)
